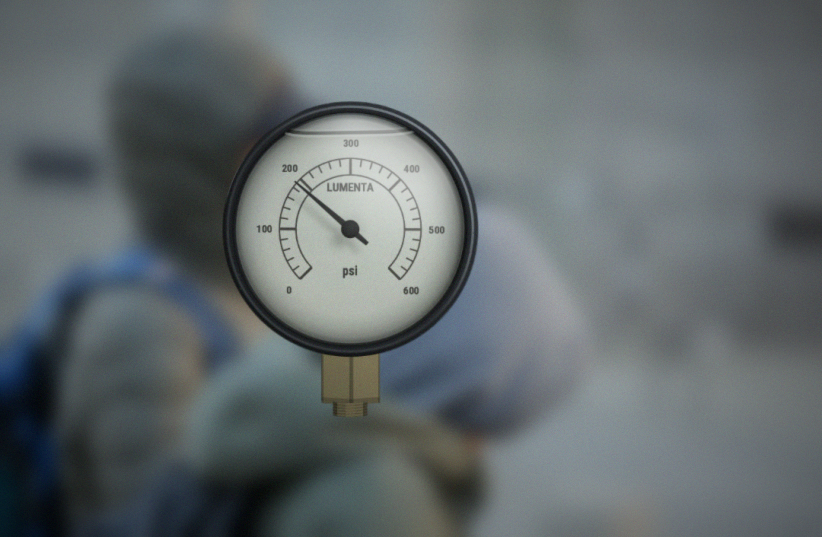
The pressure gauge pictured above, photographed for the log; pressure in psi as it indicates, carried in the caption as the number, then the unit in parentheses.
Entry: 190 (psi)
